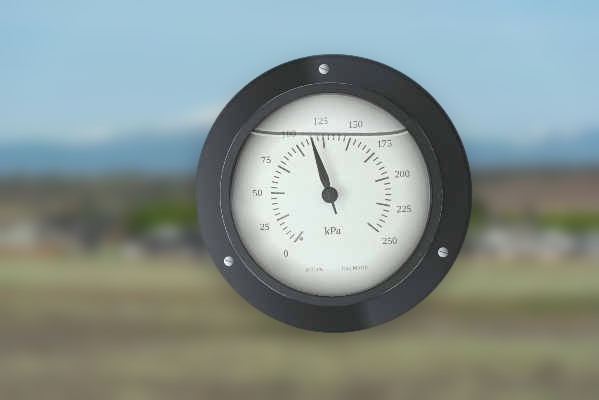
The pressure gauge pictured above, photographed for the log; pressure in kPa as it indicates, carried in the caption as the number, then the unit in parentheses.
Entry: 115 (kPa)
